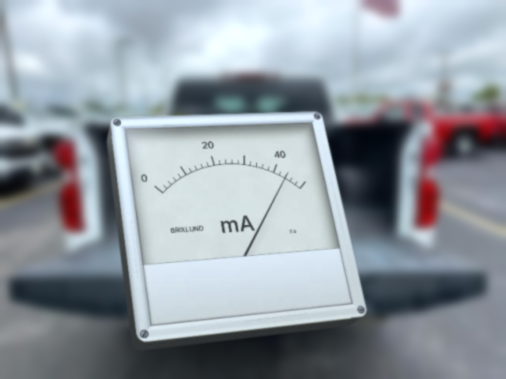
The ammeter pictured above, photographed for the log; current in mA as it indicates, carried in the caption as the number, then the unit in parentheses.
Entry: 44 (mA)
